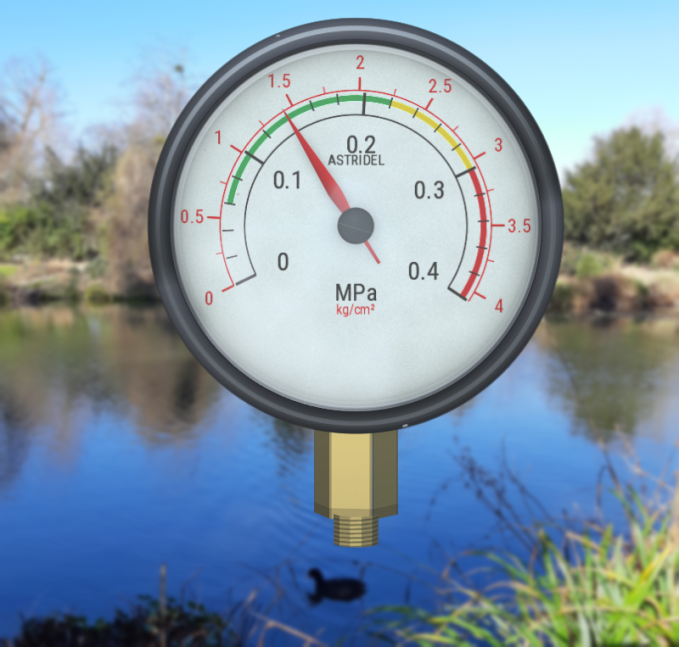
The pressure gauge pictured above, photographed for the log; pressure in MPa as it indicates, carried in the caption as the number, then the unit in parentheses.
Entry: 0.14 (MPa)
